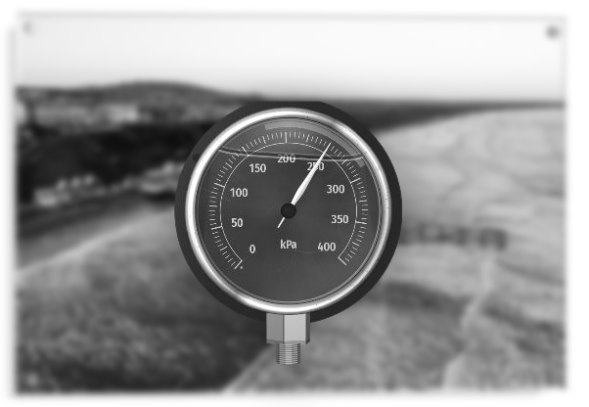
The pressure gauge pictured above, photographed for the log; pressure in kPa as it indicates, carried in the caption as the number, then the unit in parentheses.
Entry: 250 (kPa)
